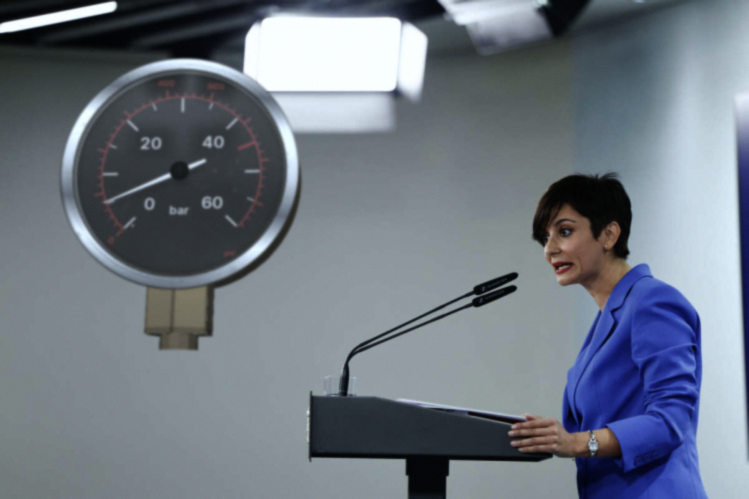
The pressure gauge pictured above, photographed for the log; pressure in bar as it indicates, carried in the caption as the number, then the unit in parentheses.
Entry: 5 (bar)
